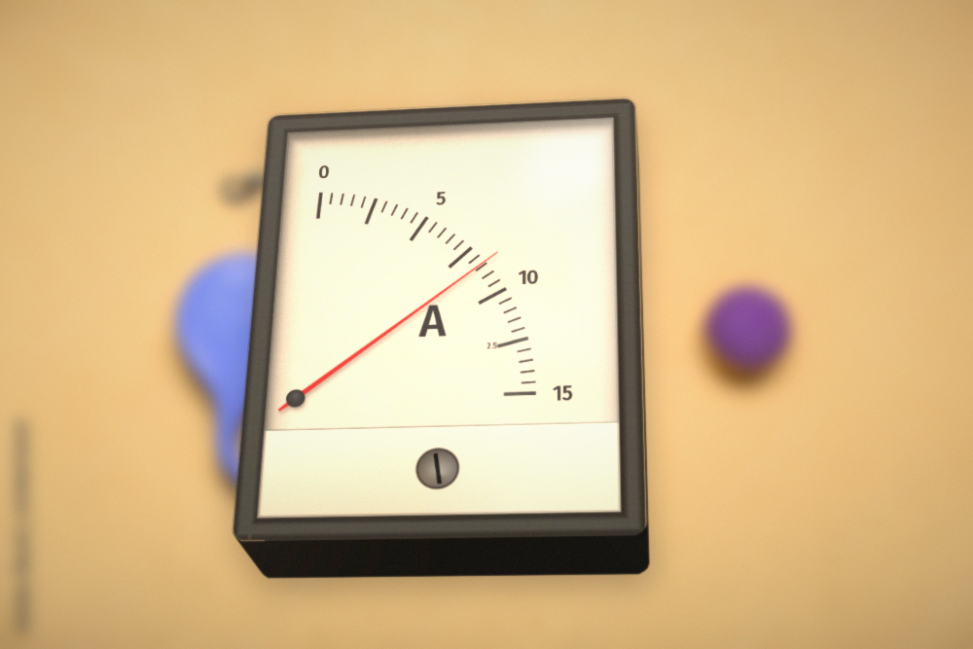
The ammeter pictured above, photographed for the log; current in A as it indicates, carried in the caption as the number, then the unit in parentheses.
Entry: 8.5 (A)
